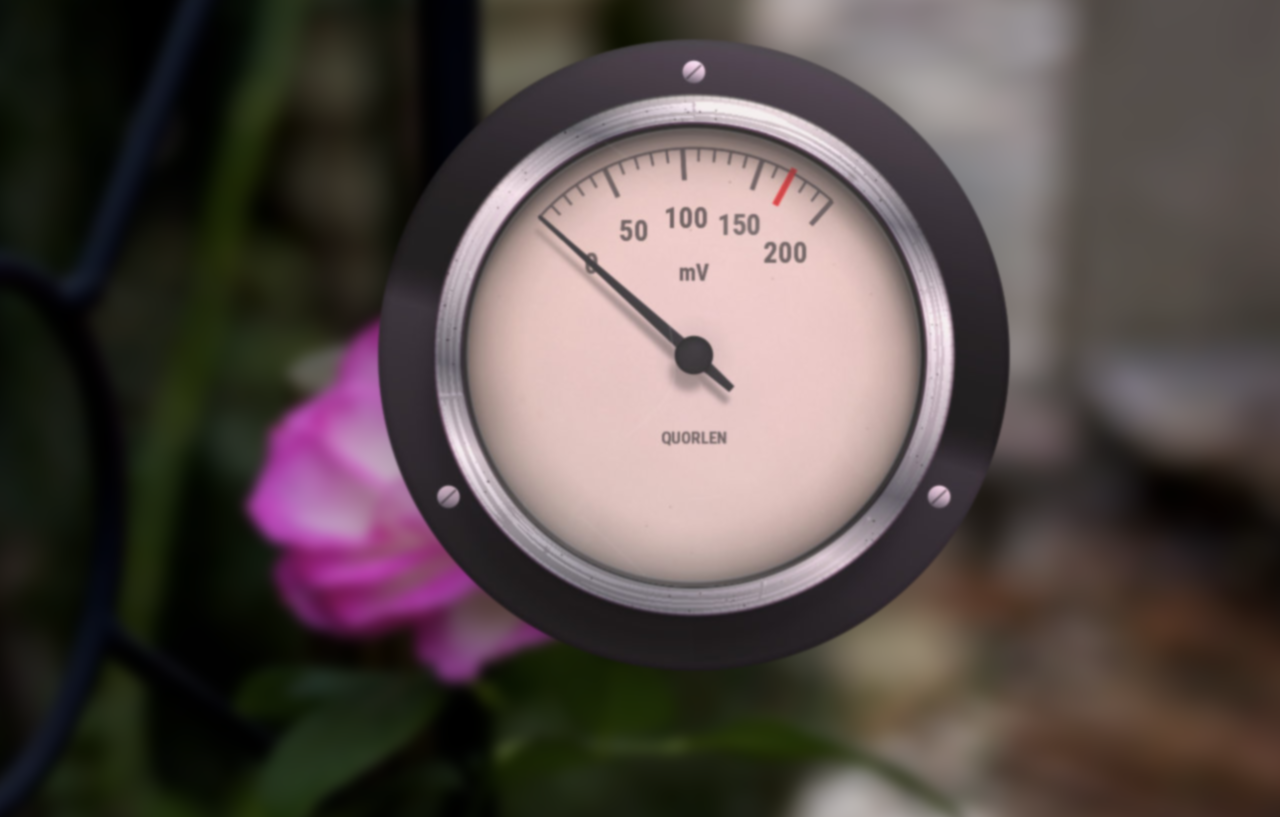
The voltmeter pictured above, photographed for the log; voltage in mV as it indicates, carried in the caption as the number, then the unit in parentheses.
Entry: 0 (mV)
